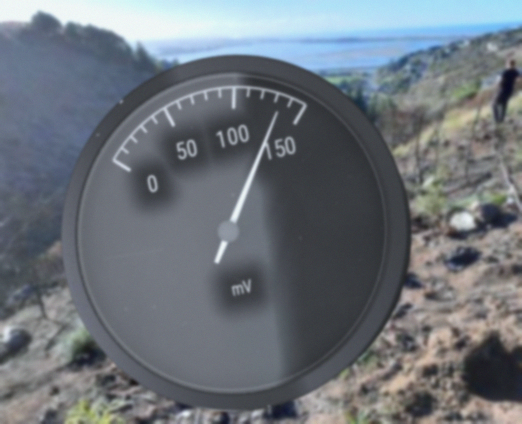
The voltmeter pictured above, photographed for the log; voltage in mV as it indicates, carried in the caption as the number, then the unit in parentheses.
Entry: 135 (mV)
